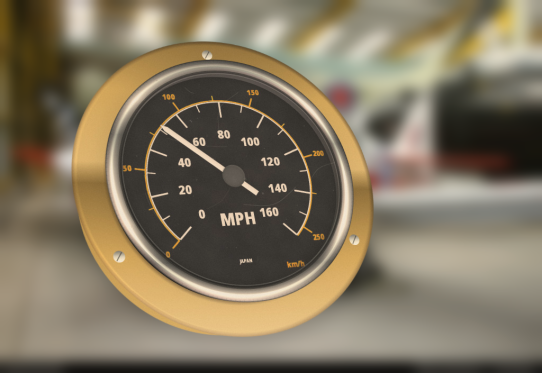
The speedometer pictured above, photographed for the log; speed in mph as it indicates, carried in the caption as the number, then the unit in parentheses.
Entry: 50 (mph)
